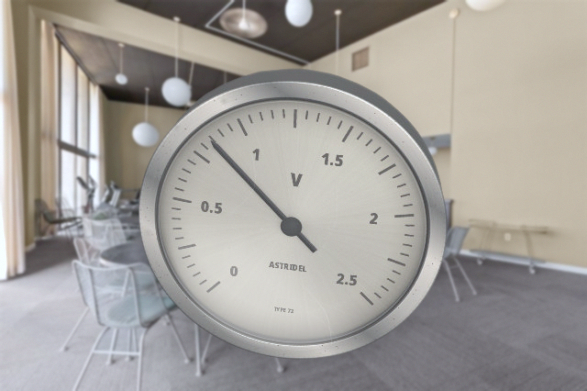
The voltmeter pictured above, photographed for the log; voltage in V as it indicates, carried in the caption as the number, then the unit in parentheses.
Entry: 0.85 (V)
